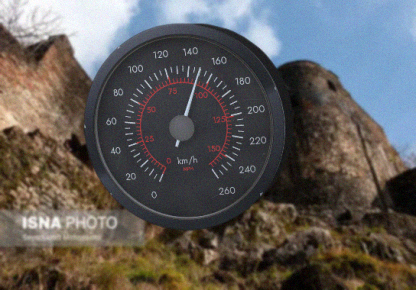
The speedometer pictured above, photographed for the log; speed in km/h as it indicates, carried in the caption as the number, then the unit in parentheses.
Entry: 150 (km/h)
